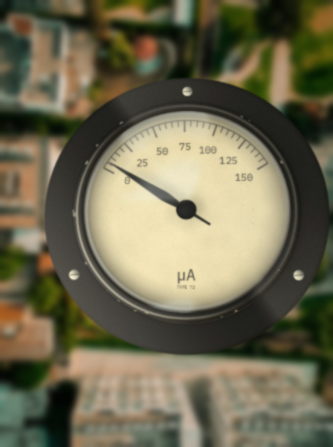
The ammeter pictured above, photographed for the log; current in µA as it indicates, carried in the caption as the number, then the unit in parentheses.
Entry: 5 (µA)
